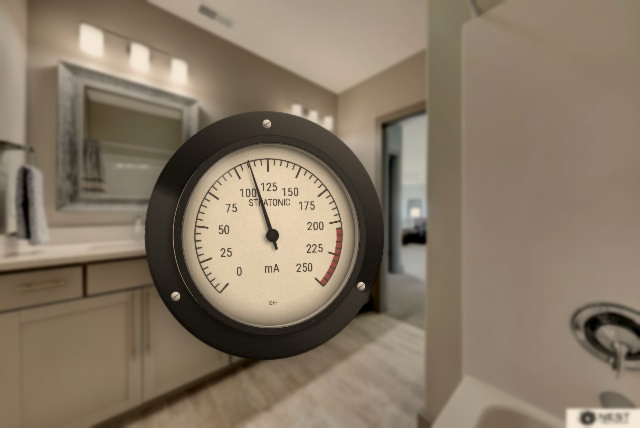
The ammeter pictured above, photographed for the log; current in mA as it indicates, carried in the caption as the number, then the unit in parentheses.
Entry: 110 (mA)
